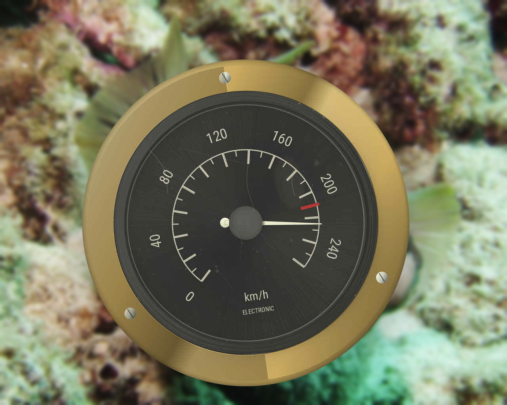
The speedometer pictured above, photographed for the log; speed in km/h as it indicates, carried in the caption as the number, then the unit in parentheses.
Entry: 225 (km/h)
